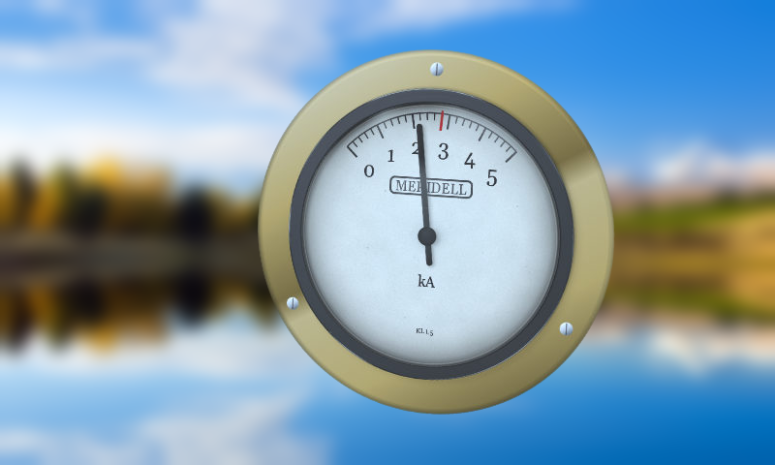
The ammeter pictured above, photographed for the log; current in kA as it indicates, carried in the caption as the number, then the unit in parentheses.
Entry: 2.2 (kA)
